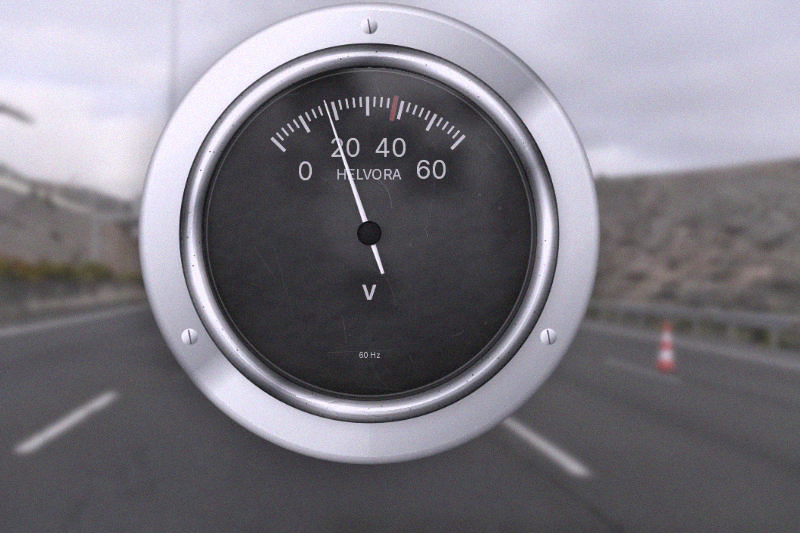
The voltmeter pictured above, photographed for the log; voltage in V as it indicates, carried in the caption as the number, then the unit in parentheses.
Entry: 18 (V)
